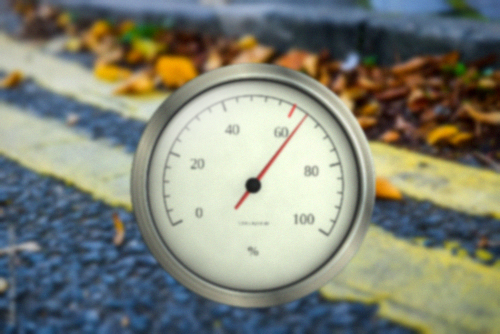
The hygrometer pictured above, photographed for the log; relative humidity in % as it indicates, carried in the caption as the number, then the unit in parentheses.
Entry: 64 (%)
